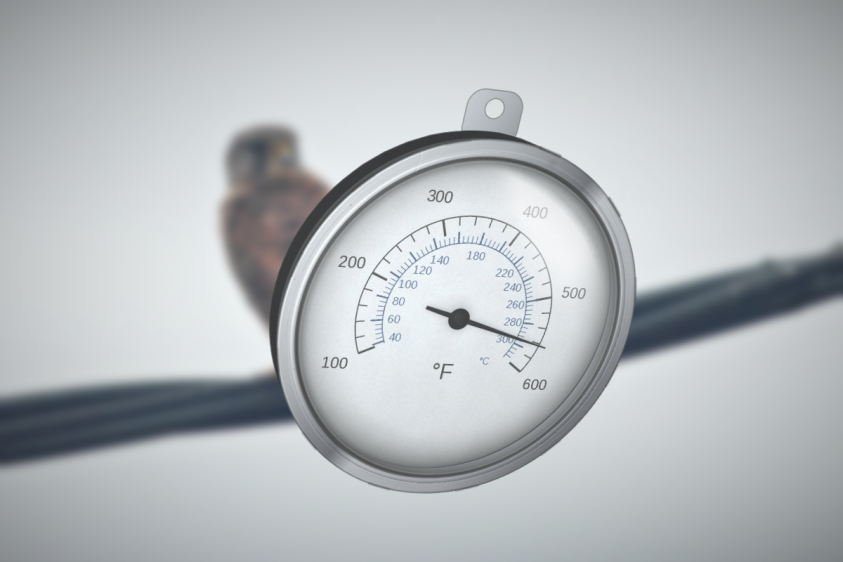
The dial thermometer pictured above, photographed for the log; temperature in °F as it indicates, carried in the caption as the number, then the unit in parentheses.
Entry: 560 (°F)
